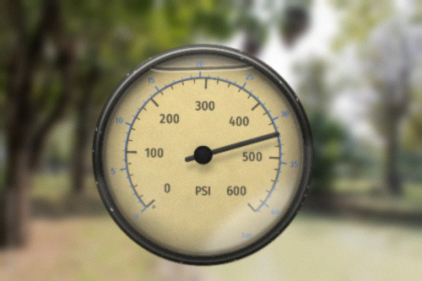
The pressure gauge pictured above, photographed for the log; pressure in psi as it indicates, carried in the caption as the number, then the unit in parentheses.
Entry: 460 (psi)
